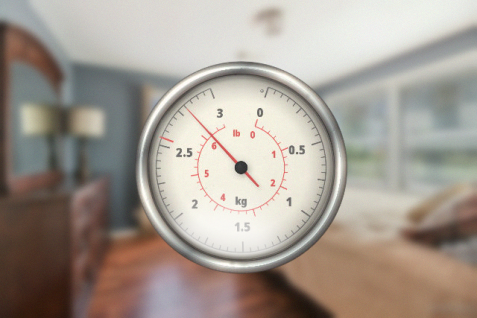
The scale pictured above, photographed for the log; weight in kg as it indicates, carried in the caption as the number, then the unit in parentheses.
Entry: 2.8 (kg)
